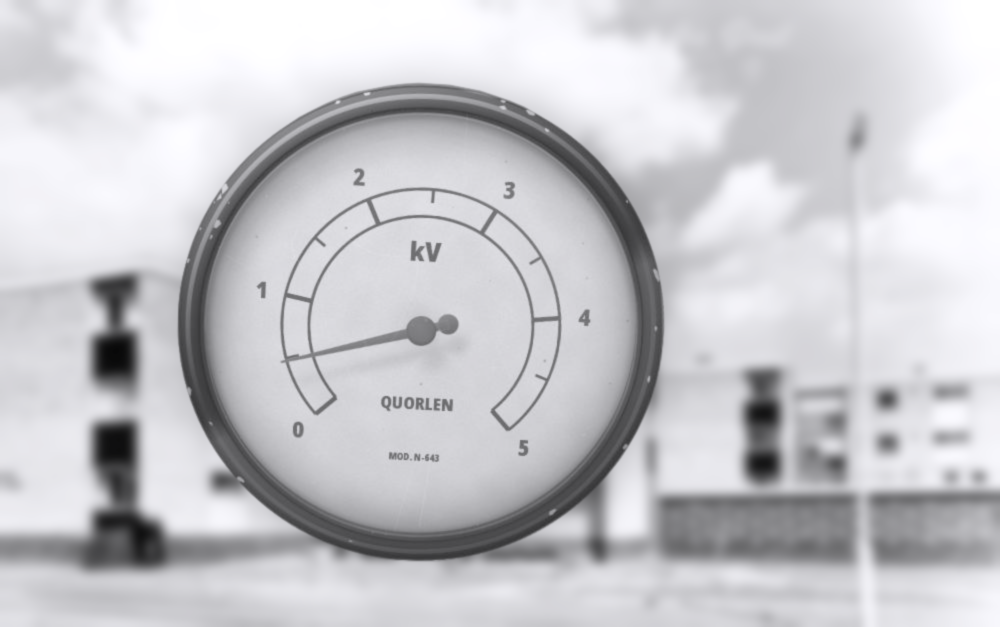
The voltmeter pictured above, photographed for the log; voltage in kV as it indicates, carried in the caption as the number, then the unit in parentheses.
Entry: 0.5 (kV)
